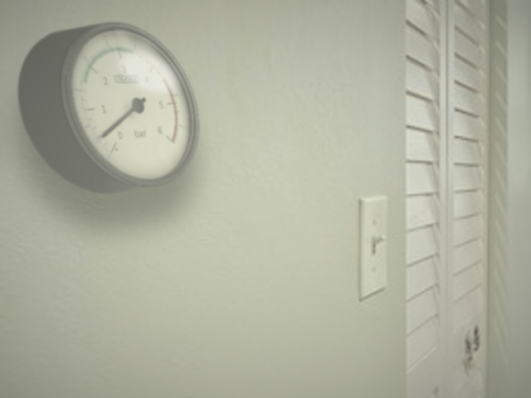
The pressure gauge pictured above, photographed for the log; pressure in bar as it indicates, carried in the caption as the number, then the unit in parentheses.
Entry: 0.4 (bar)
